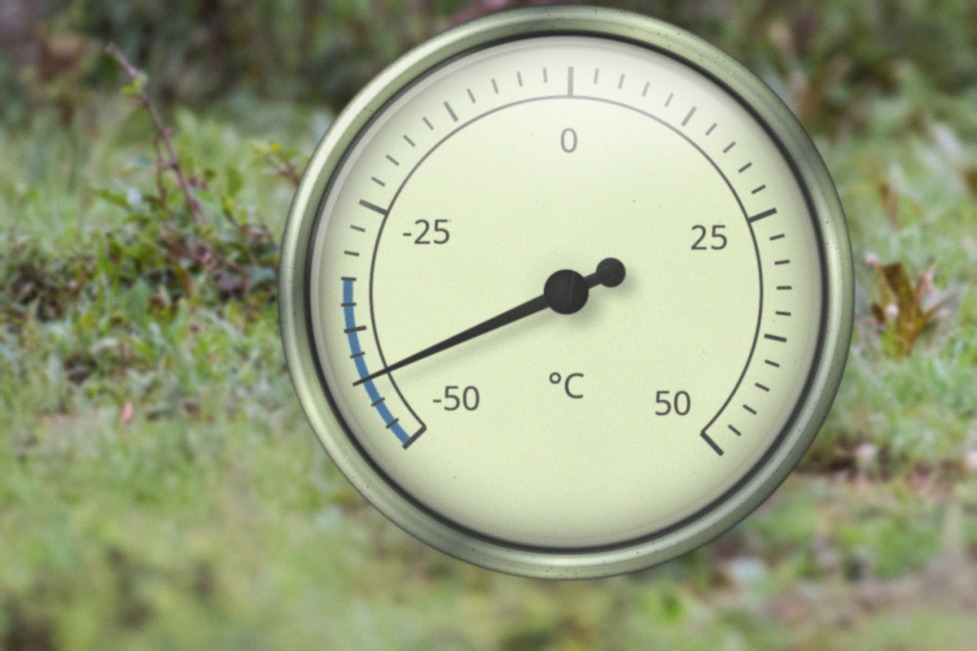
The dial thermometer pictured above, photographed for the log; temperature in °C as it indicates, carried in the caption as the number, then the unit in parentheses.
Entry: -42.5 (°C)
